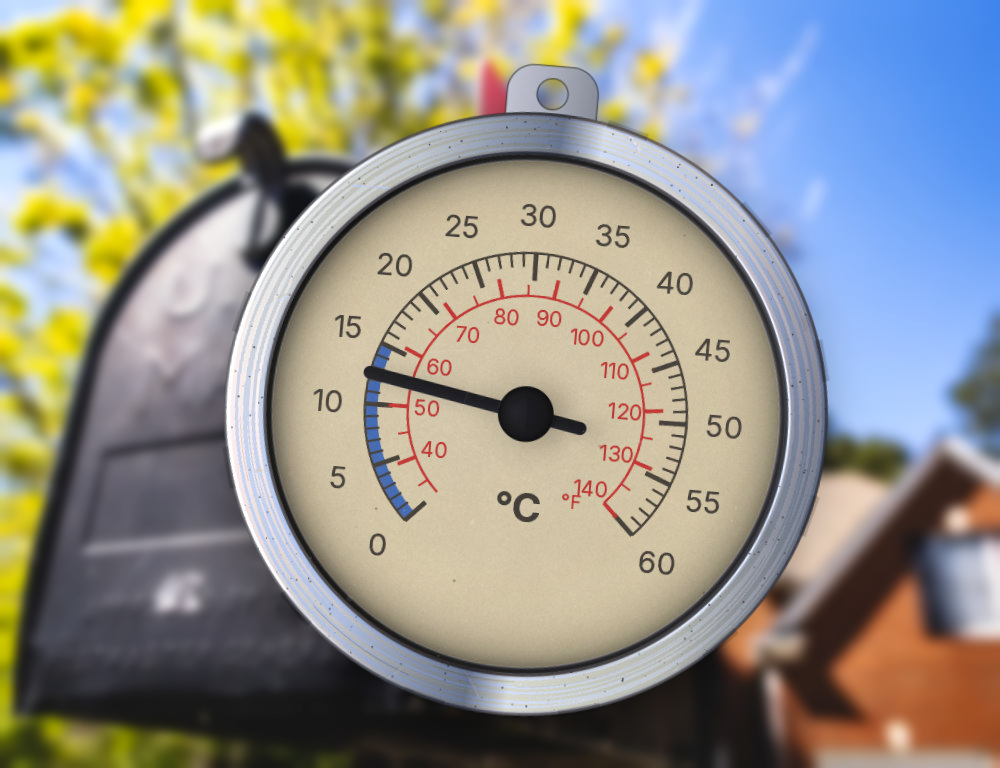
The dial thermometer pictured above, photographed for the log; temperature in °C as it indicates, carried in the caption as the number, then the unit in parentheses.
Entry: 12.5 (°C)
